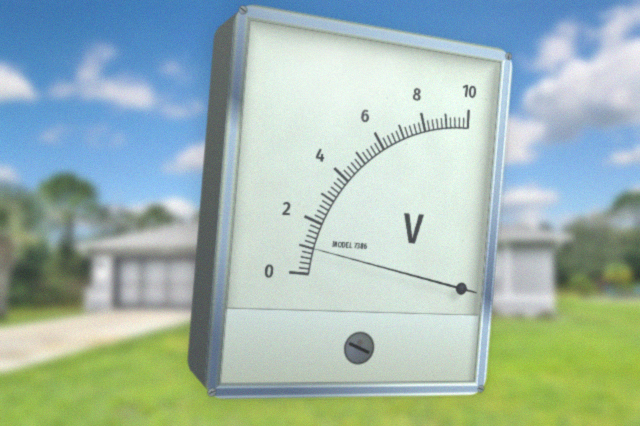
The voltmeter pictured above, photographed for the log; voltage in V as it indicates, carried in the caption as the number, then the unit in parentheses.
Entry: 1 (V)
